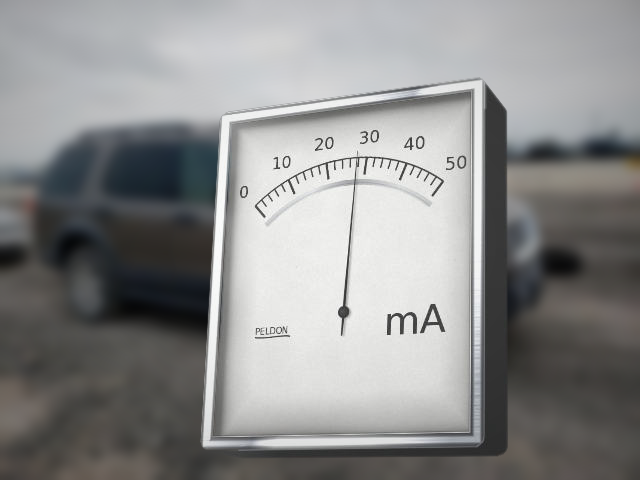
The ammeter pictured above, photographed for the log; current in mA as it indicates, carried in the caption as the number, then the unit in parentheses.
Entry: 28 (mA)
